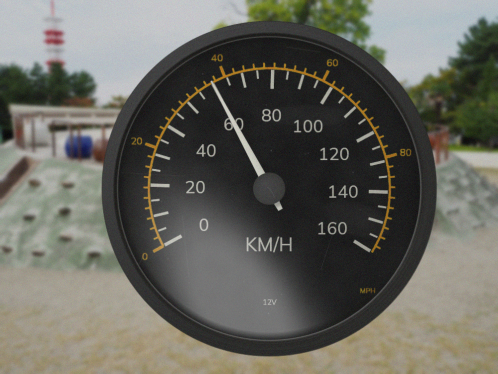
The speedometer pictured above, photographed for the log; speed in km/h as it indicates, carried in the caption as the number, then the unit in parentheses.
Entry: 60 (km/h)
